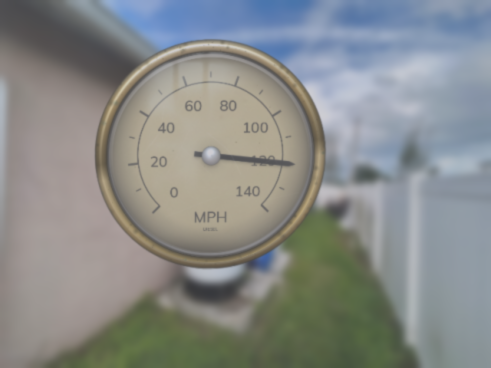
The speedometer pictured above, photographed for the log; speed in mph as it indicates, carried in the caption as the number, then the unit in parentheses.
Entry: 120 (mph)
